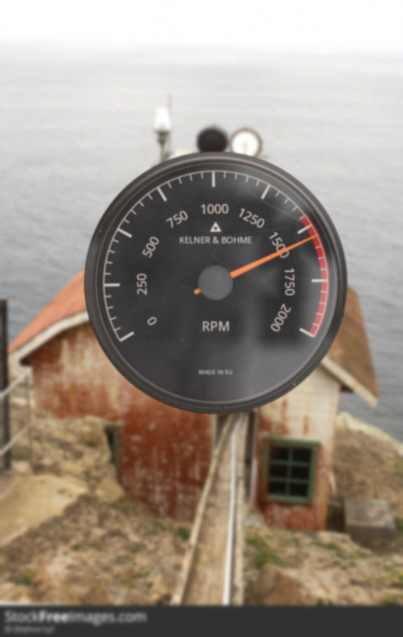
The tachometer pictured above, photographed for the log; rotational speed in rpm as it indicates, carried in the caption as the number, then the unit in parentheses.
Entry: 1550 (rpm)
